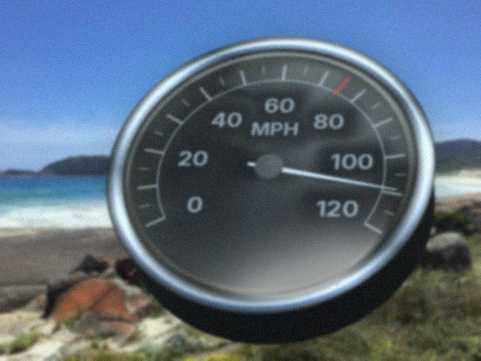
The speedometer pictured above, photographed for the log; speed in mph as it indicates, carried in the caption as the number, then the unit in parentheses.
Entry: 110 (mph)
